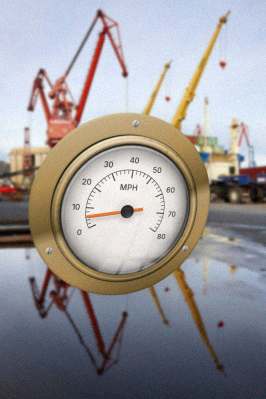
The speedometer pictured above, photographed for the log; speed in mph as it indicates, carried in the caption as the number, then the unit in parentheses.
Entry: 6 (mph)
